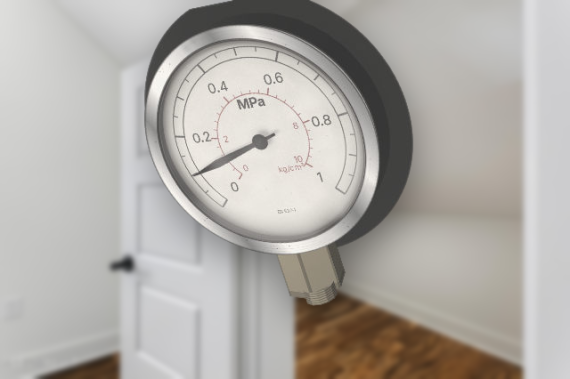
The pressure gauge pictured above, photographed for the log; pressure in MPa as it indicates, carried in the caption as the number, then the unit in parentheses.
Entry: 0.1 (MPa)
